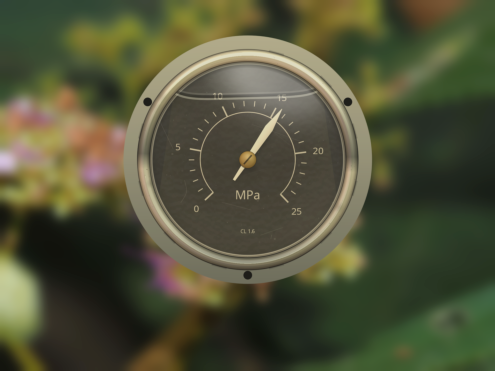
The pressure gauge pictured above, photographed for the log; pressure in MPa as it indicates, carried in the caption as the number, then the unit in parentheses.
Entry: 15.5 (MPa)
